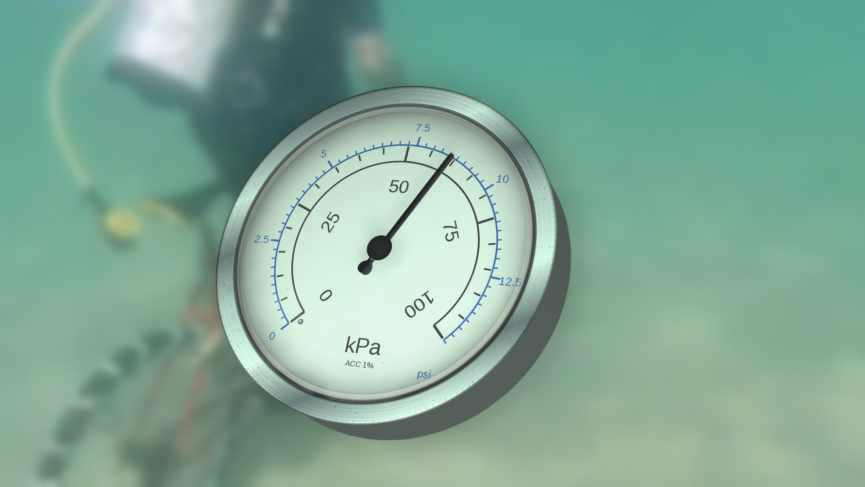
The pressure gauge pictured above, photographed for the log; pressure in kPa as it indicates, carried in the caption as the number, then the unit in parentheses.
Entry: 60 (kPa)
